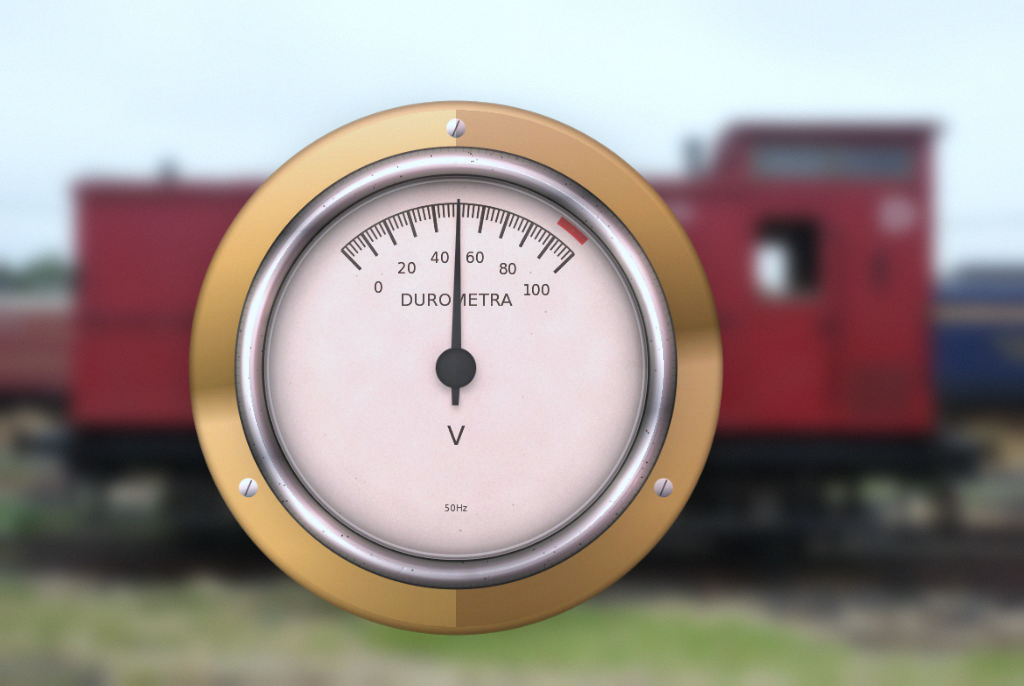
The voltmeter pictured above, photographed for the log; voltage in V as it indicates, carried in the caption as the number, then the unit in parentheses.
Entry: 50 (V)
